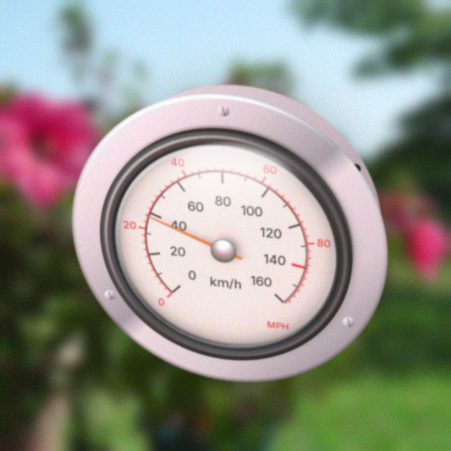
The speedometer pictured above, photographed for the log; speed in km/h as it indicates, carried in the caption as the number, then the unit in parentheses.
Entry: 40 (km/h)
